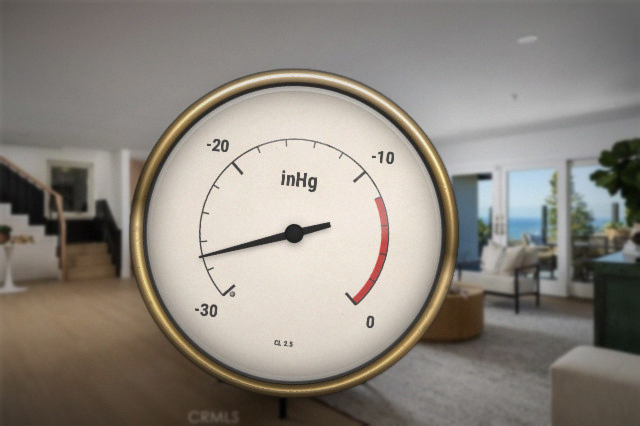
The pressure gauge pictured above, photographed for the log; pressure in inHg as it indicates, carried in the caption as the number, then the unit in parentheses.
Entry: -27 (inHg)
